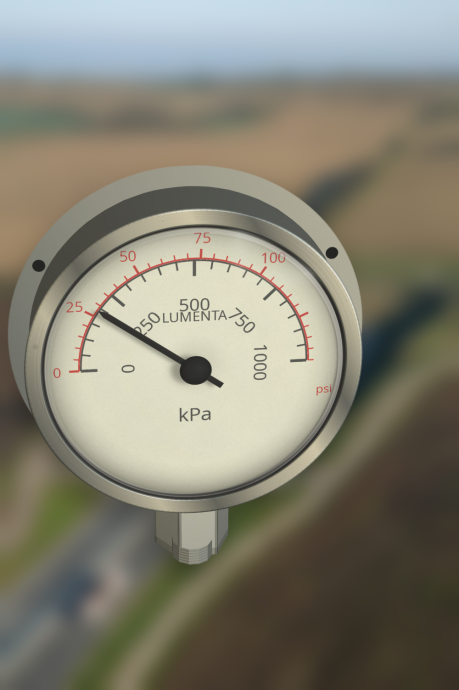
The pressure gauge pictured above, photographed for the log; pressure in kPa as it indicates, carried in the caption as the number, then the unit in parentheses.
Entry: 200 (kPa)
